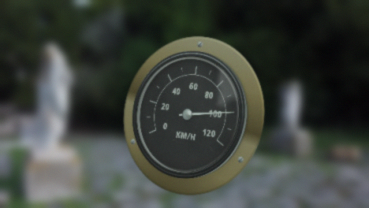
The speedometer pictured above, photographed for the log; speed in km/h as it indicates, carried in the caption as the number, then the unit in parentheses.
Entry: 100 (km/h)
